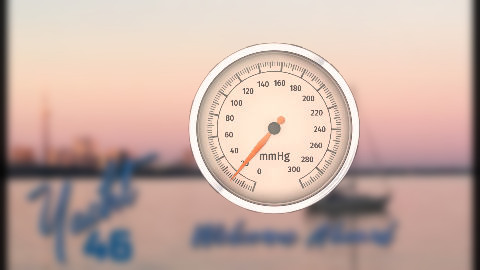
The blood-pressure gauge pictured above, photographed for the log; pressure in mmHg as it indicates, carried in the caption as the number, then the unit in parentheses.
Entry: 20 (mmHg)
